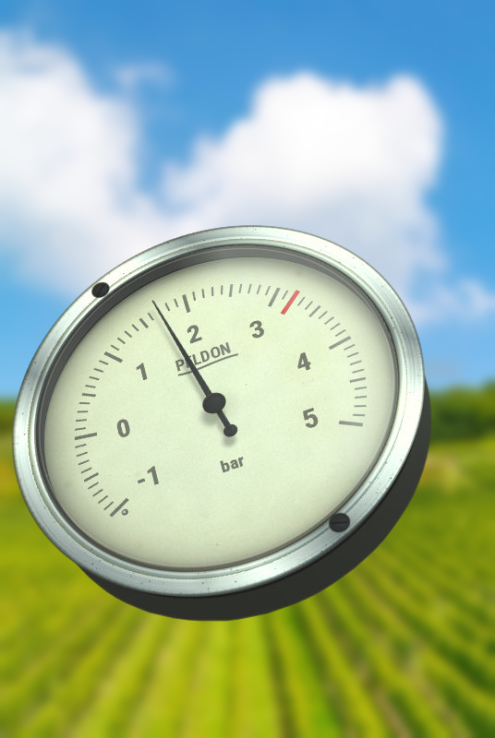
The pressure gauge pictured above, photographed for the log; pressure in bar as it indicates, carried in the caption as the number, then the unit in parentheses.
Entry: 1.7 (bar)
